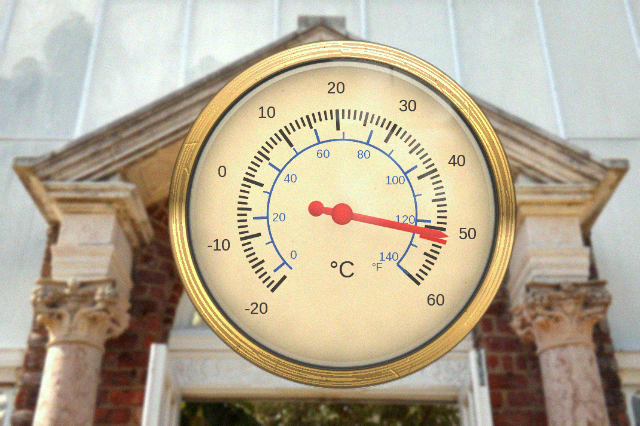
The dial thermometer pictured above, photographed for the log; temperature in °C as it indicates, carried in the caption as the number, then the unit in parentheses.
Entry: 51 (°C)
